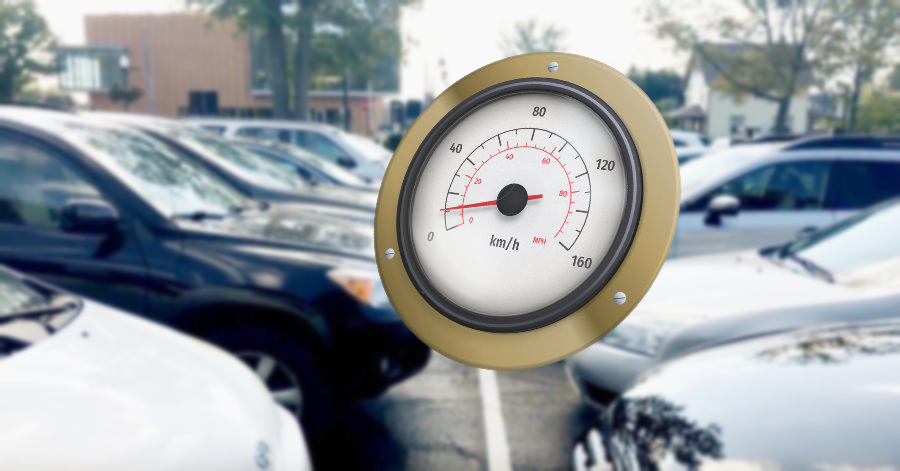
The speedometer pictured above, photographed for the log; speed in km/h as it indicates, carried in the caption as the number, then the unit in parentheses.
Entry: 10 (km/h)
